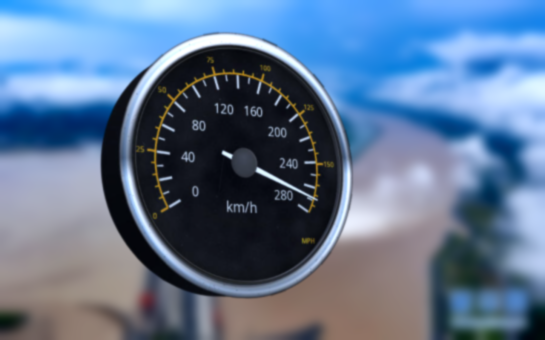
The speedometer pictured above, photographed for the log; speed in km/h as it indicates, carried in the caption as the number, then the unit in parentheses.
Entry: 270 (km/h)
